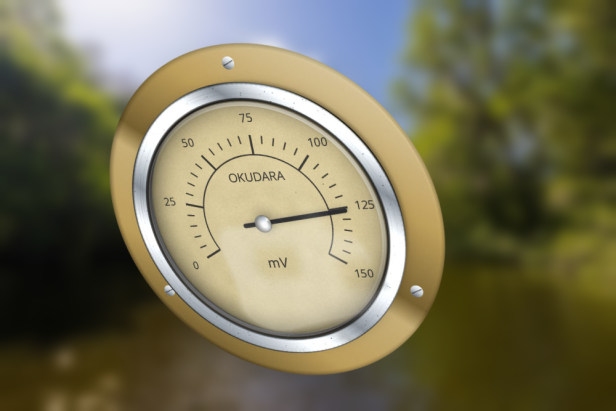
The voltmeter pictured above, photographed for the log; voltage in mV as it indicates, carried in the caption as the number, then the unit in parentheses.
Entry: 125 (mV)
